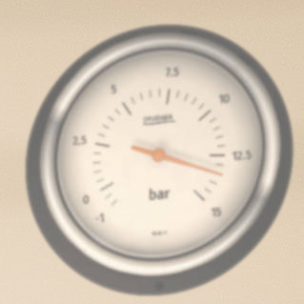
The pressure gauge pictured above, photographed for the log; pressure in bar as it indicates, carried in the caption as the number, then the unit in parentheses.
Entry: 13.5 (bar)
